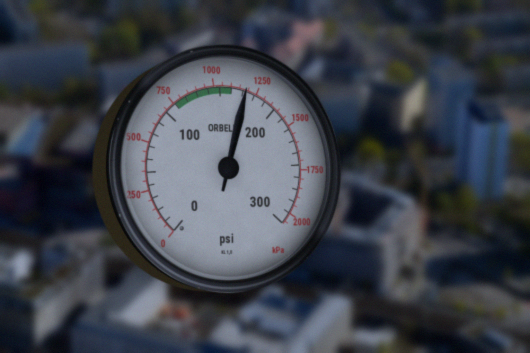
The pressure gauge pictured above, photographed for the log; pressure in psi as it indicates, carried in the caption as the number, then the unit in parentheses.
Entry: 170 (psi)
